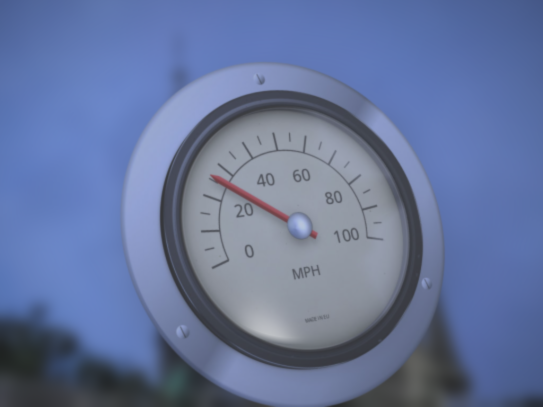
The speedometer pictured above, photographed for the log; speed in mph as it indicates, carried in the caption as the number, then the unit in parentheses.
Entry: 25 (mph)
